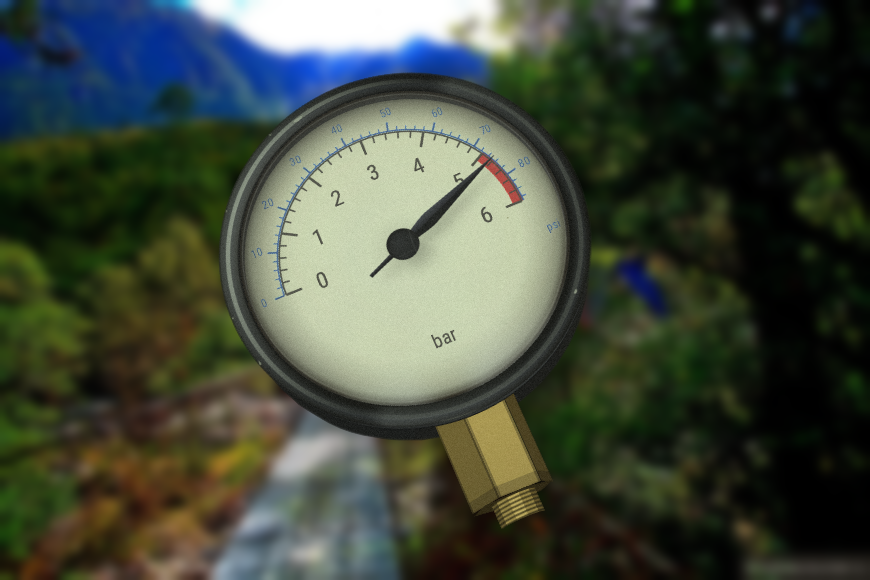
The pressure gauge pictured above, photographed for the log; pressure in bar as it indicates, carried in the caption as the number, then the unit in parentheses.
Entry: 5.2 (bar)
